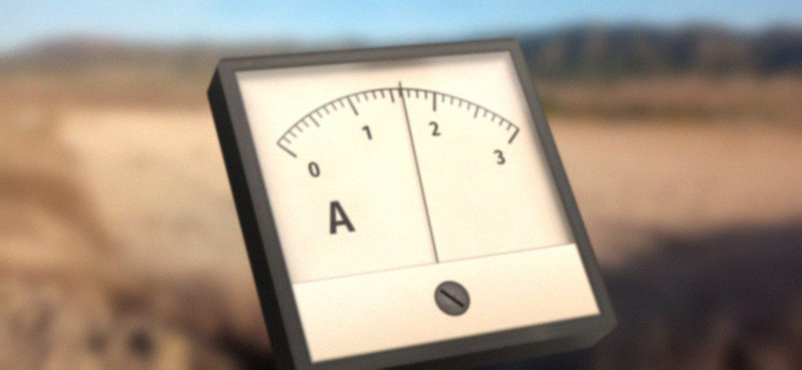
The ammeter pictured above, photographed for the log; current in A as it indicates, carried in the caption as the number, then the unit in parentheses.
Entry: 1.6 (A)
